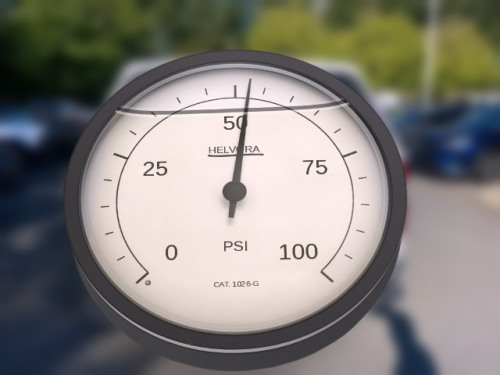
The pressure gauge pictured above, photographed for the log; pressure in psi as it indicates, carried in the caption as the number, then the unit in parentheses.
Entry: 52.5 (psi)
